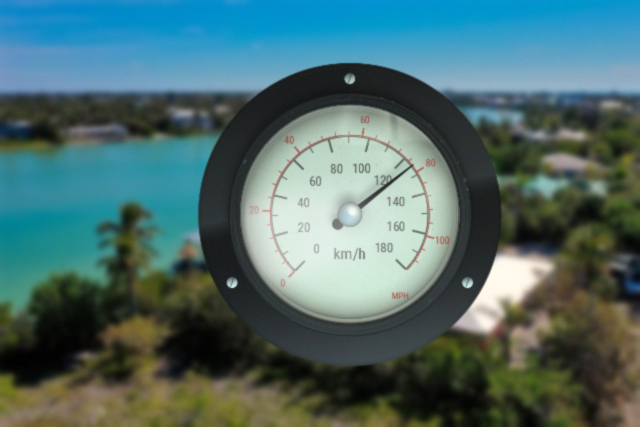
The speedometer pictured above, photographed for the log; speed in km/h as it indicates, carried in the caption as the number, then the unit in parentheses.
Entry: 125 (km/h)
